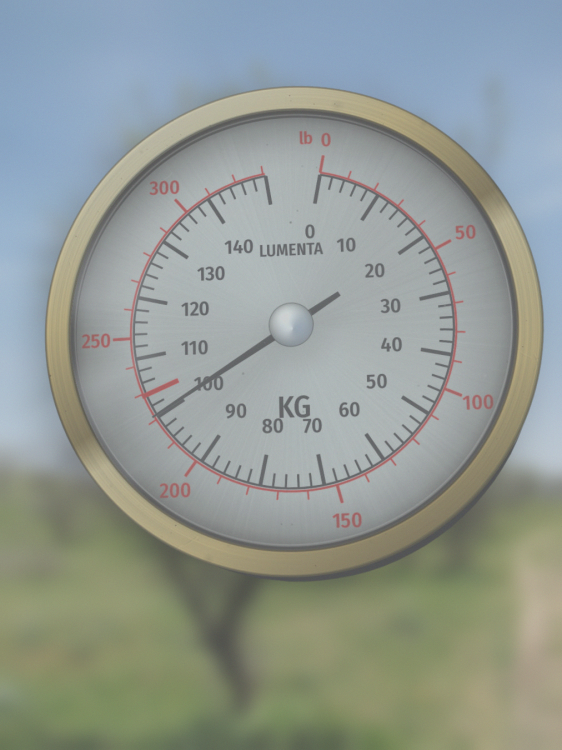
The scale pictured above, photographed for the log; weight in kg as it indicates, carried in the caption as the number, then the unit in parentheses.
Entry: 100 (kg)
